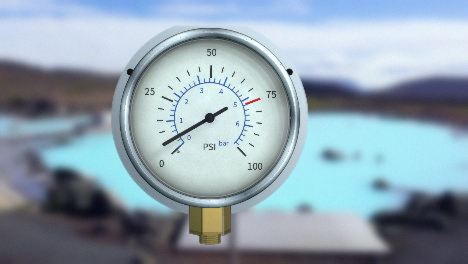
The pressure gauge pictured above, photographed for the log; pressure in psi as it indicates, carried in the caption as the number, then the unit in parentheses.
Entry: 5 (psi)
